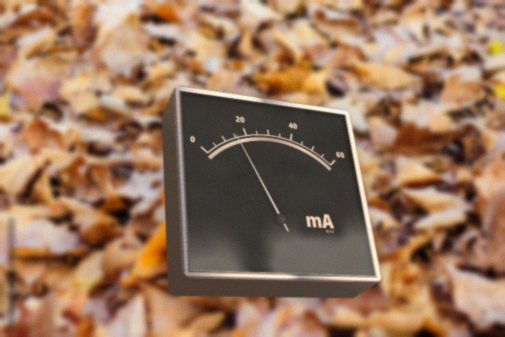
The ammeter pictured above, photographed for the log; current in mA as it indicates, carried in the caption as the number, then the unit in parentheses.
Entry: 15 (mA)
